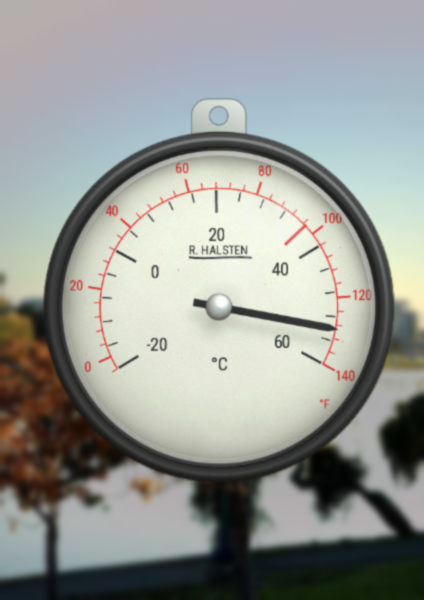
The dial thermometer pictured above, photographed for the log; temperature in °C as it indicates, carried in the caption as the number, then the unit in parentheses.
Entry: 54 (°C)
